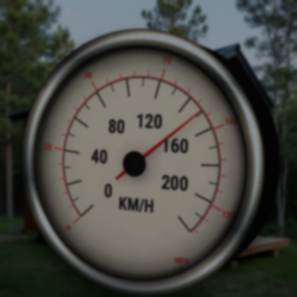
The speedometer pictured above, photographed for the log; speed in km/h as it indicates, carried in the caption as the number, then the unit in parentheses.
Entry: 150 (km/h)
